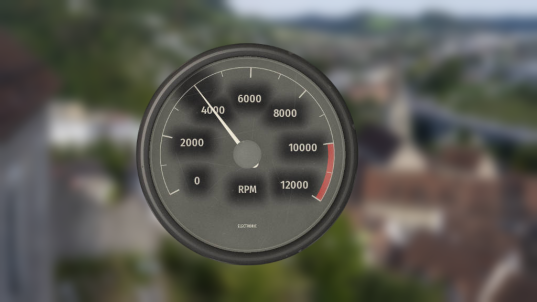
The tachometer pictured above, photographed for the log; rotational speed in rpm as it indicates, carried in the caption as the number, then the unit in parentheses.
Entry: 4000 (rpm)
